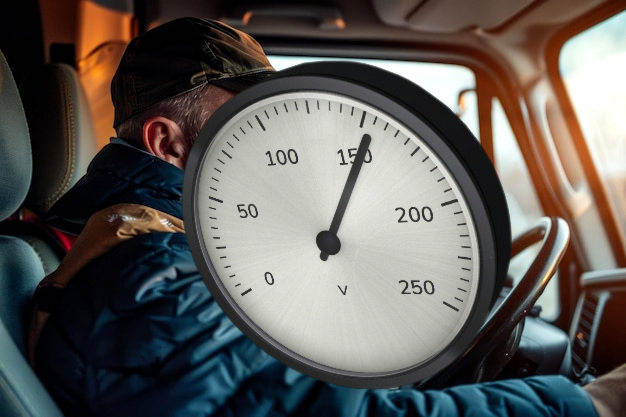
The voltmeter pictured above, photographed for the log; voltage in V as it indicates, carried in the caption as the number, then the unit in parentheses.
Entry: 155 (V)
